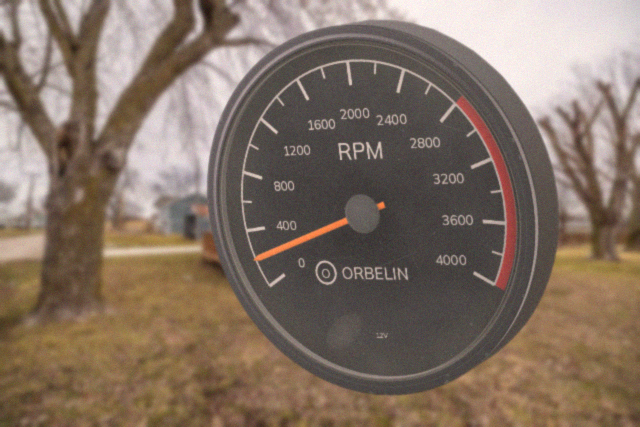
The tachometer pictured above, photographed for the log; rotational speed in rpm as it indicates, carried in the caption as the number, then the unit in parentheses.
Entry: 200 (rpm)
